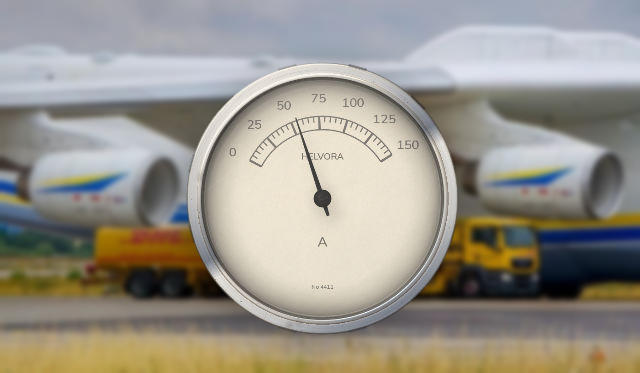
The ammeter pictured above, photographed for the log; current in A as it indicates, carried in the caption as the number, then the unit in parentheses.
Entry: 55 (A)
